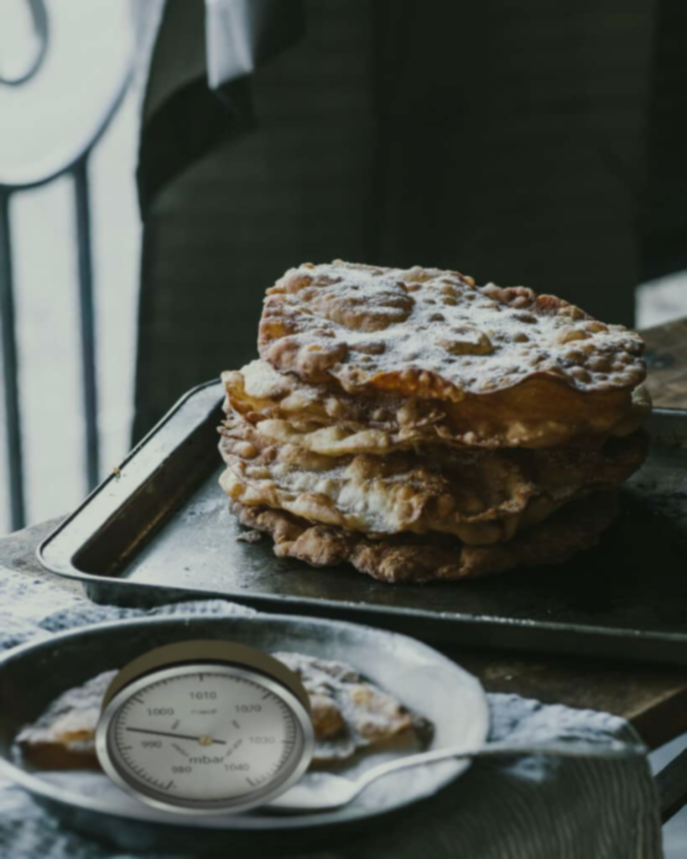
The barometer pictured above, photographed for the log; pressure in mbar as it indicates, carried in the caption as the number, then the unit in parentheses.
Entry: 995 (mbar)
